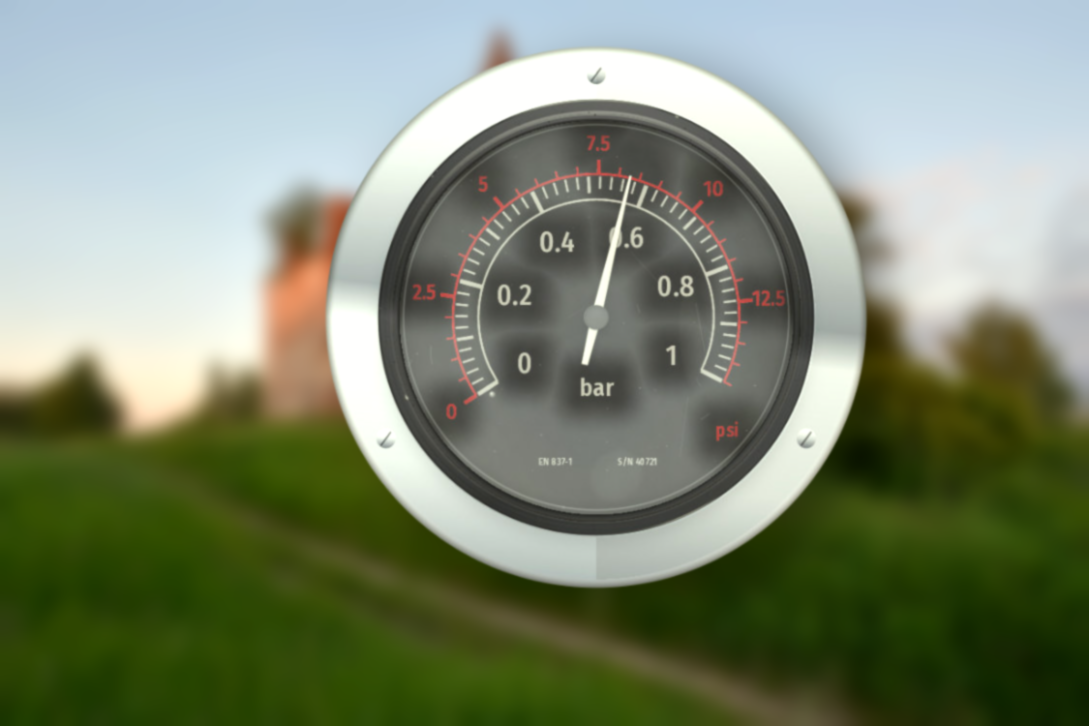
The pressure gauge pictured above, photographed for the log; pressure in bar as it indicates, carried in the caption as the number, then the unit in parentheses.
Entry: 0.57 (bar)
